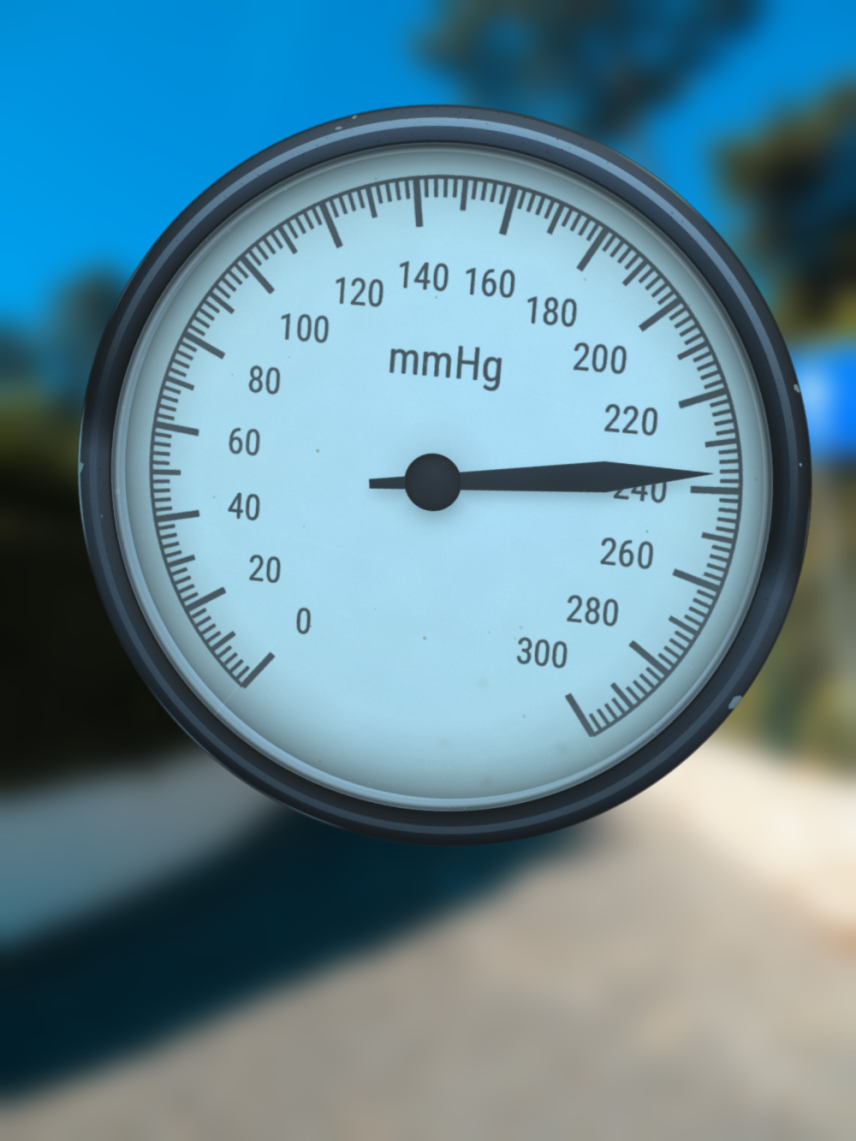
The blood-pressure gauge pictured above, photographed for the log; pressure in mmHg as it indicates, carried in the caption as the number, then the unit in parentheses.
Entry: 236 (mmHg)
